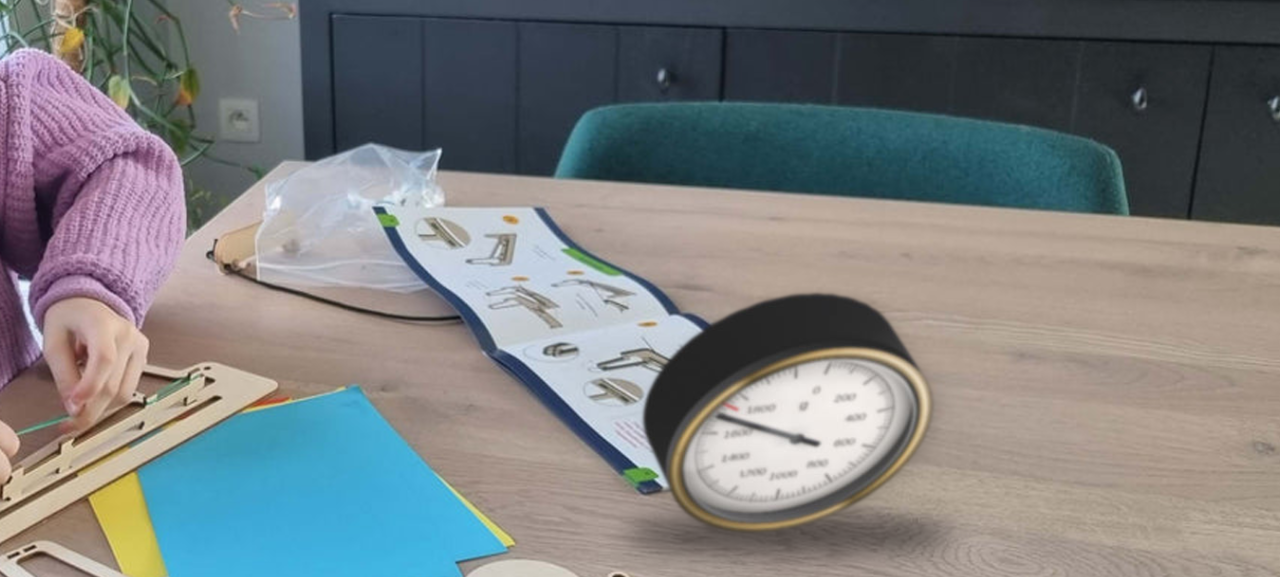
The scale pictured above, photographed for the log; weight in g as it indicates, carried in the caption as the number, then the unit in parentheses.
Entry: 1700 (g)
